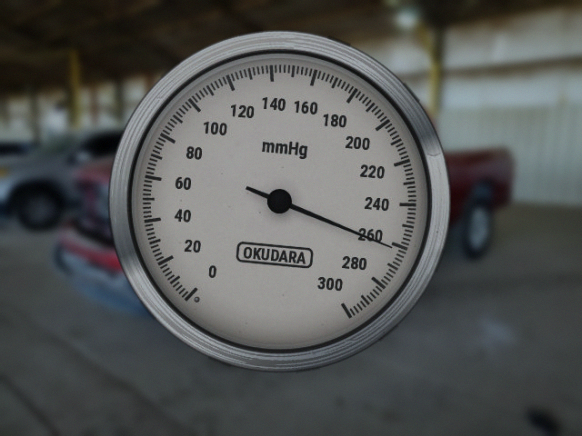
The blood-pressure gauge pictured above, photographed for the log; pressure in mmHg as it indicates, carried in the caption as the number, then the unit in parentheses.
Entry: 262 (mmHg)
